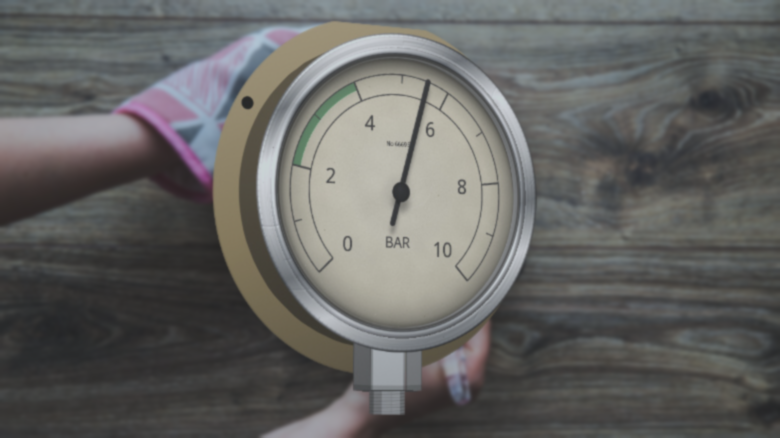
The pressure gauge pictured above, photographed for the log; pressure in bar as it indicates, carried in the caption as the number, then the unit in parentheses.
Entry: 5.5 (bar)
